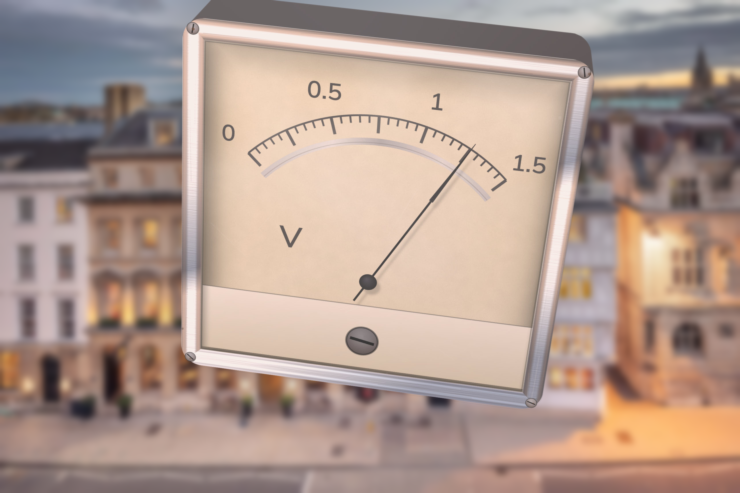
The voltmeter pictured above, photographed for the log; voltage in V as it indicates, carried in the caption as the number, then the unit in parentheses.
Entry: 1.25 (V)
